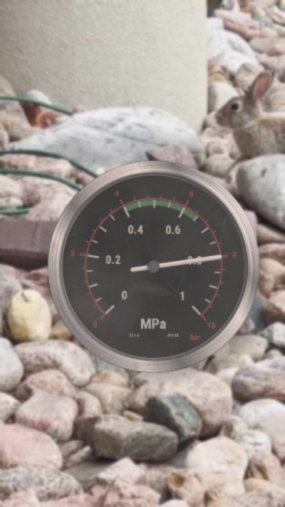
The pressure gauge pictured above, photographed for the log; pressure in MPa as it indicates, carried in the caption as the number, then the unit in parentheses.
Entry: 0.8 (MPa)
